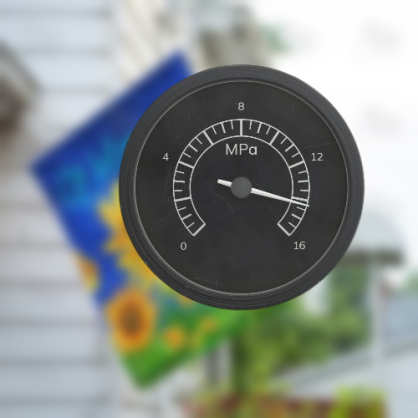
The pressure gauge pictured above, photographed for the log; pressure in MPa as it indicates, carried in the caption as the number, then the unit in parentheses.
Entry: 14.25 (MPa)
